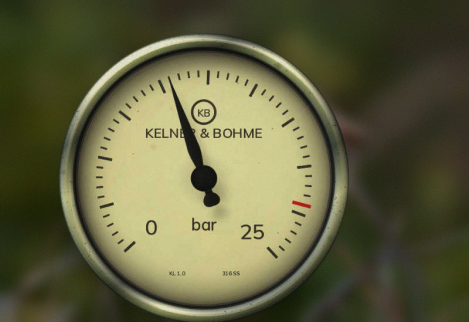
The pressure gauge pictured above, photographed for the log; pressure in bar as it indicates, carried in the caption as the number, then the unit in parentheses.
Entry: 10.5 (bar)
